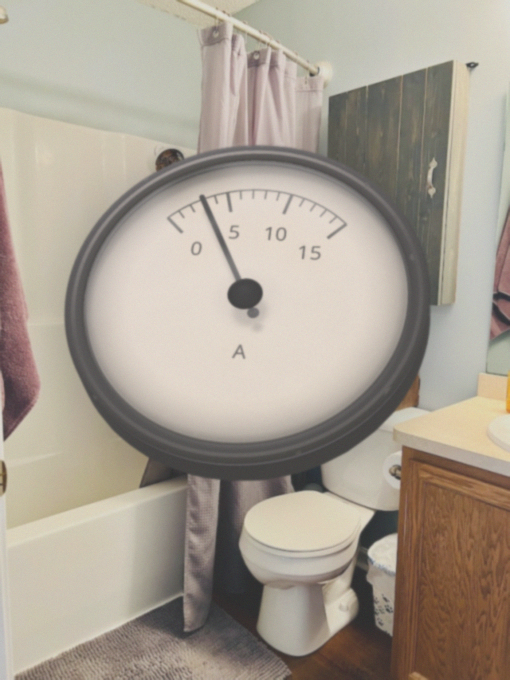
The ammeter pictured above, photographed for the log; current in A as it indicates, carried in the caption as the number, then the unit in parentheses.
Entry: 3 (A)
